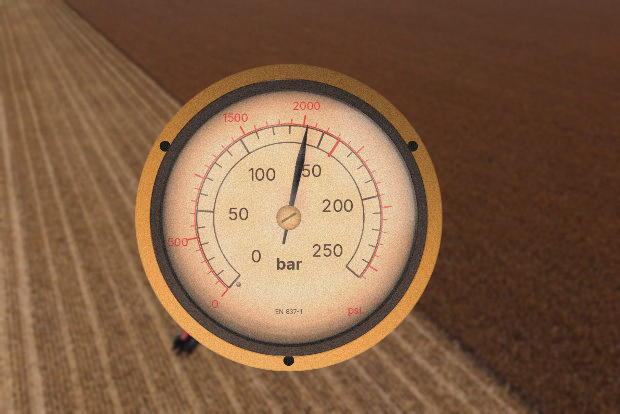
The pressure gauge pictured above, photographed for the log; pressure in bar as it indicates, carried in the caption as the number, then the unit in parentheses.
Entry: 140 (bar)
